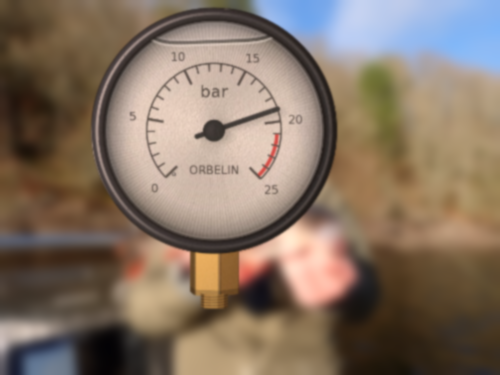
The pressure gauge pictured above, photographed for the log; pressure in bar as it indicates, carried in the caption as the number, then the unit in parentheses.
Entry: 19 (bar)
